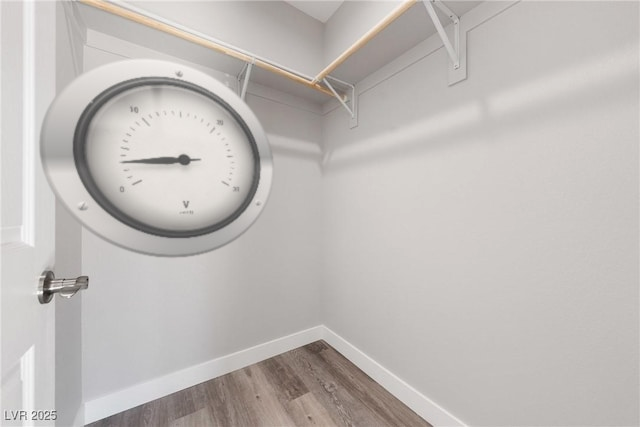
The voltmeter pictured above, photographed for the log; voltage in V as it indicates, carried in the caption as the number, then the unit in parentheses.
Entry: 3 (V)
